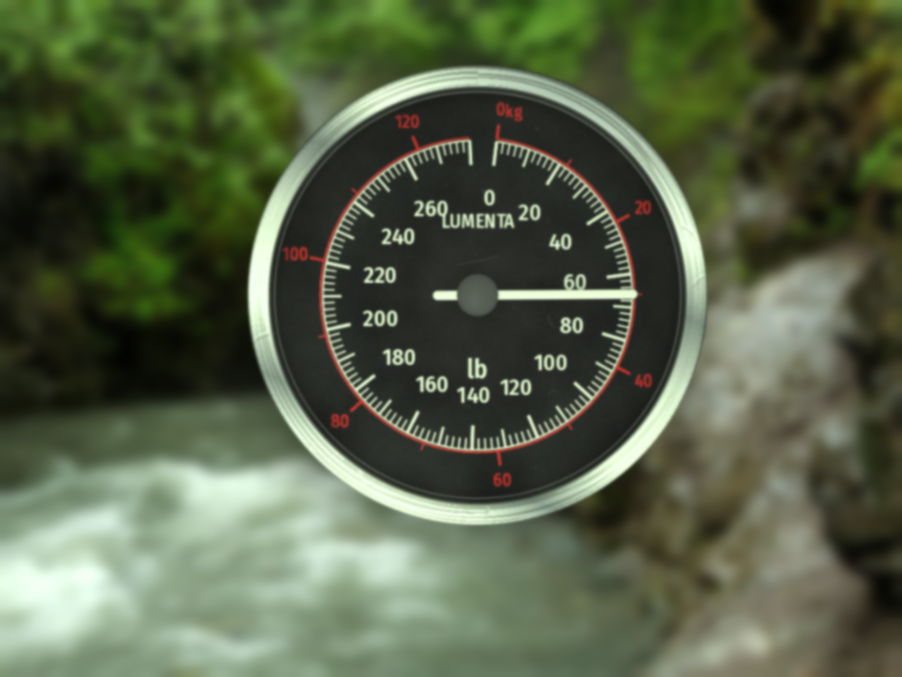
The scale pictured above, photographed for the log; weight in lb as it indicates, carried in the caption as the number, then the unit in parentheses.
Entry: 66 (lb)
